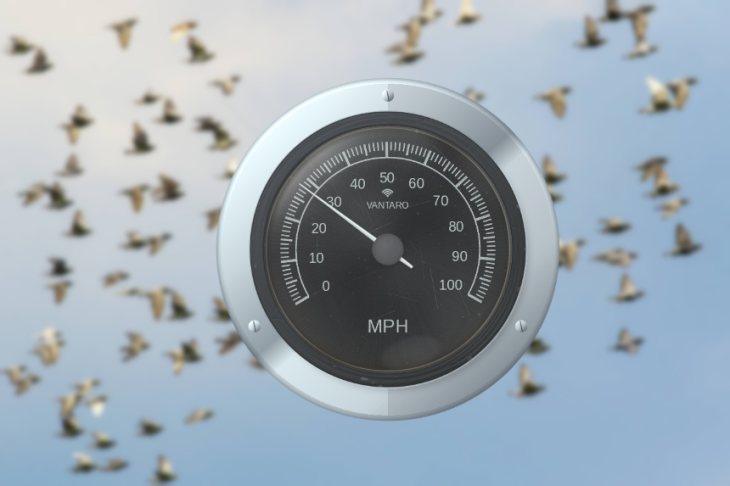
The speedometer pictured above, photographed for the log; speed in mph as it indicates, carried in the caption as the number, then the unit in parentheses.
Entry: 28 (mph)
